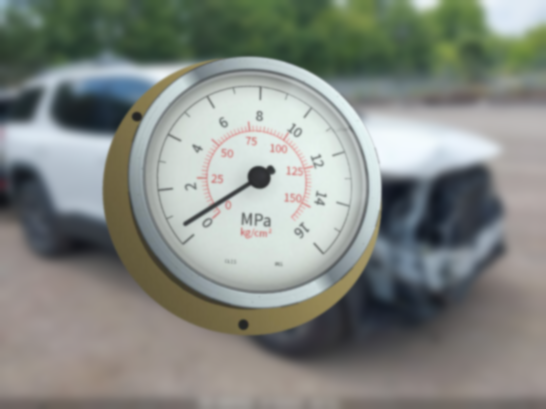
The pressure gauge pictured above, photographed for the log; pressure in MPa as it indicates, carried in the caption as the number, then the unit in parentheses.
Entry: 0.5 (MPa)
